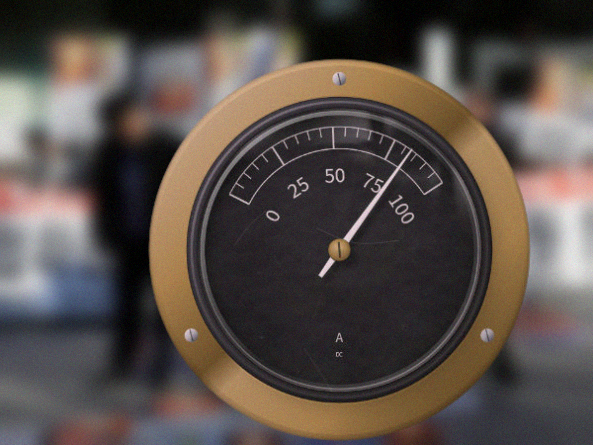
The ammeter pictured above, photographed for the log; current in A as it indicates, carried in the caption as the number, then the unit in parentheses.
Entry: 82.5 (A)
